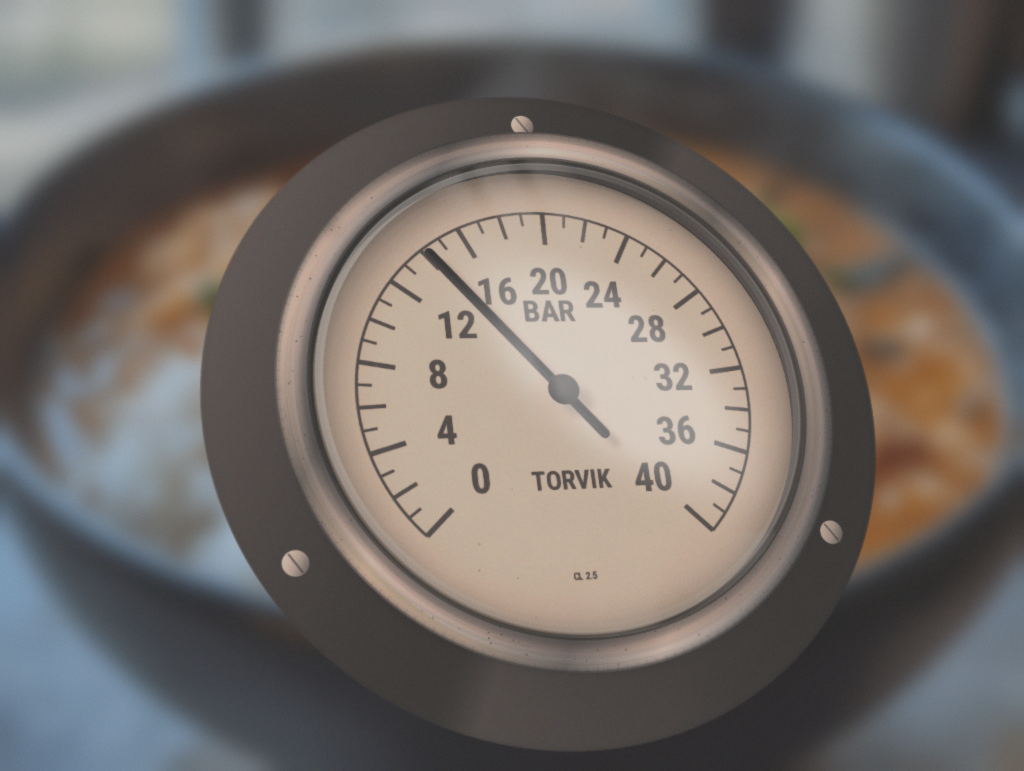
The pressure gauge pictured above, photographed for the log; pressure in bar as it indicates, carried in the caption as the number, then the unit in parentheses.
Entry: 14 (bar)
